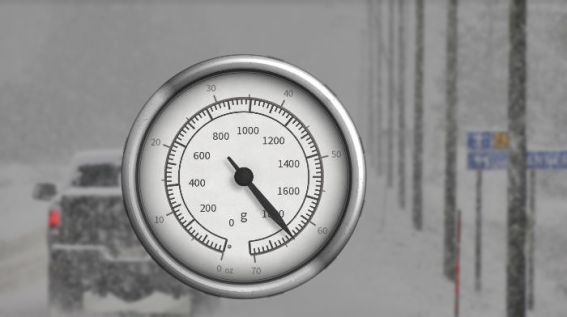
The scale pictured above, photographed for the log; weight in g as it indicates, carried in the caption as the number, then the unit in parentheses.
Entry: 1800 (g)
